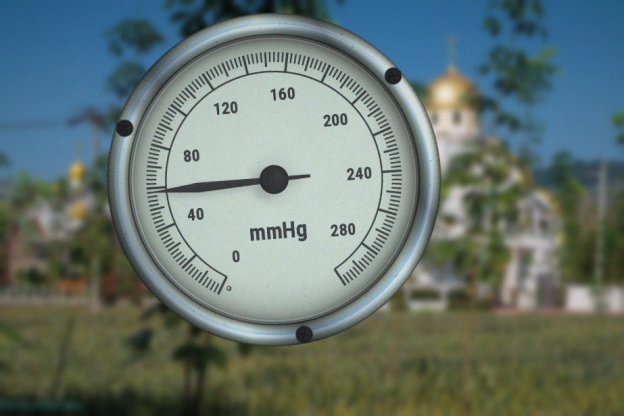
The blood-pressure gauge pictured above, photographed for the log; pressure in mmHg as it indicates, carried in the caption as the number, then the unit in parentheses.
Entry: 58 (mmHg)
